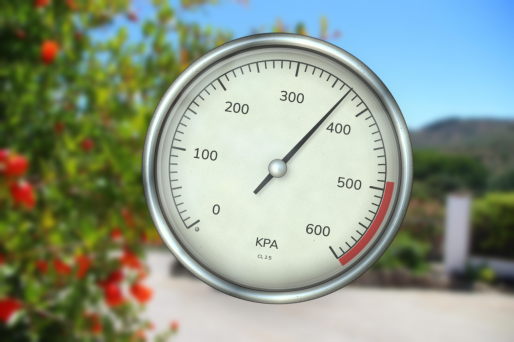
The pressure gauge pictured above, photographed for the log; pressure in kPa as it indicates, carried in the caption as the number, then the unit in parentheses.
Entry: 370 (kPa)
